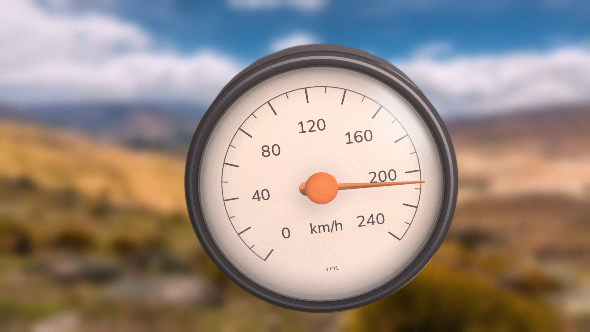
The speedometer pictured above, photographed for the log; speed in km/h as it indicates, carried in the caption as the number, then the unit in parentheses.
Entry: 205 (km/h)
